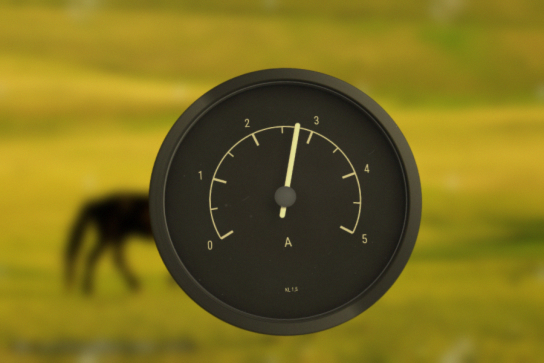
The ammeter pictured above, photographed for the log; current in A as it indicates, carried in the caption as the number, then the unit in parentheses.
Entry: 2.75 (A)
